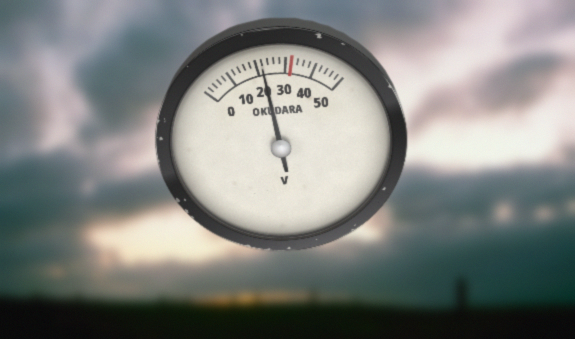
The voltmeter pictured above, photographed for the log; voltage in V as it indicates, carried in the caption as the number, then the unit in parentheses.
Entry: 22 (V)
